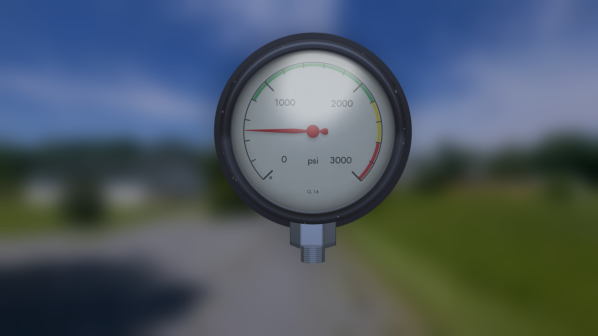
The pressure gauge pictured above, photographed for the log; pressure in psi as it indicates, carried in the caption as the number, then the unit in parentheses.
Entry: 500 (psi)
